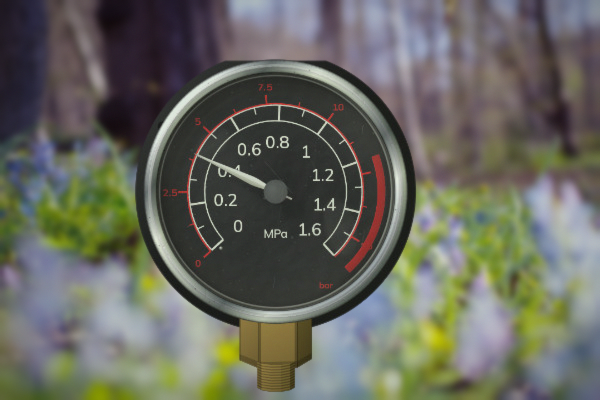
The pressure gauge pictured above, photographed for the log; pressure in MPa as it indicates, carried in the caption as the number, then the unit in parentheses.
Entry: 0.4 (MPa)
